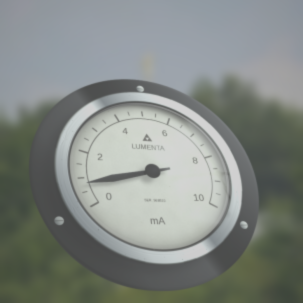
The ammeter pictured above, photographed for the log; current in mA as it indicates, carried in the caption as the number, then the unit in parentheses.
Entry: 0.75 (mA)
